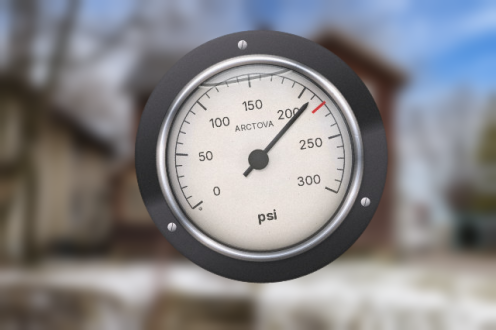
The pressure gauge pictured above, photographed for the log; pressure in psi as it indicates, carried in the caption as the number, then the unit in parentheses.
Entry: 210 (psi)
